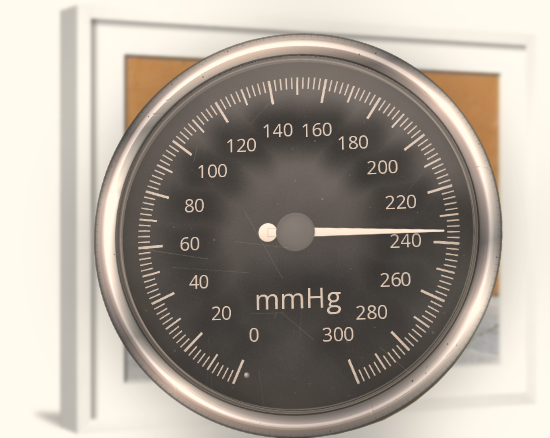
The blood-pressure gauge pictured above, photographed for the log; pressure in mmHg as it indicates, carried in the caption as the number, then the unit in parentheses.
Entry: 236 (mmHg)
